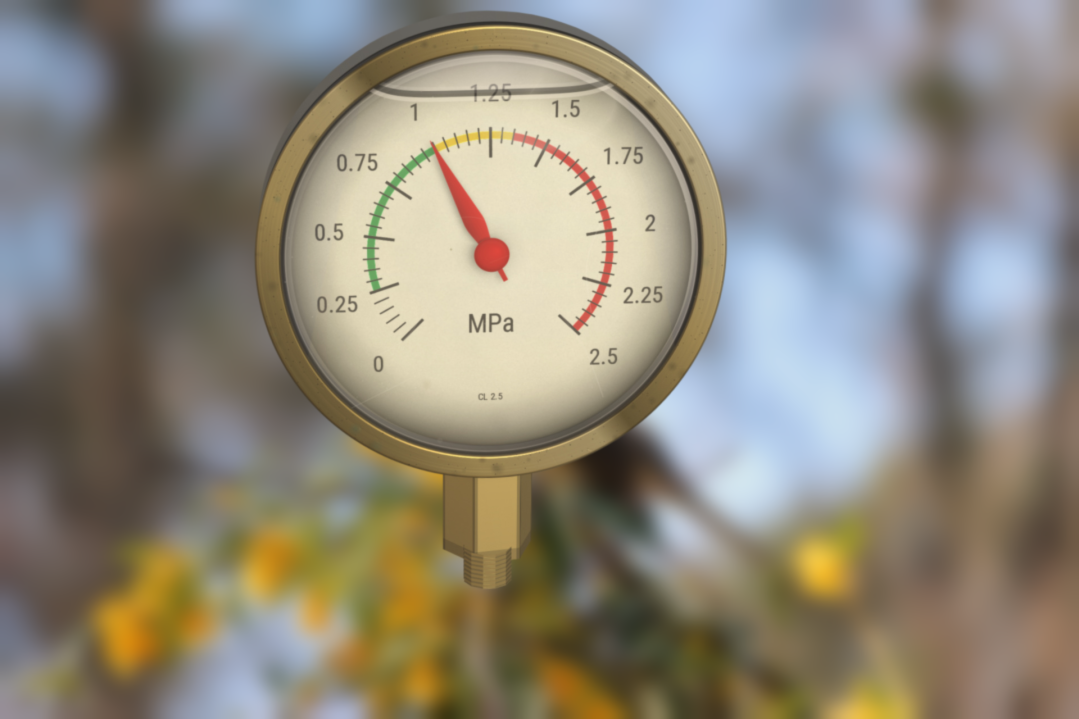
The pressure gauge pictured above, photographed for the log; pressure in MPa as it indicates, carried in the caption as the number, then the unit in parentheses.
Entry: 1 (MPa)
